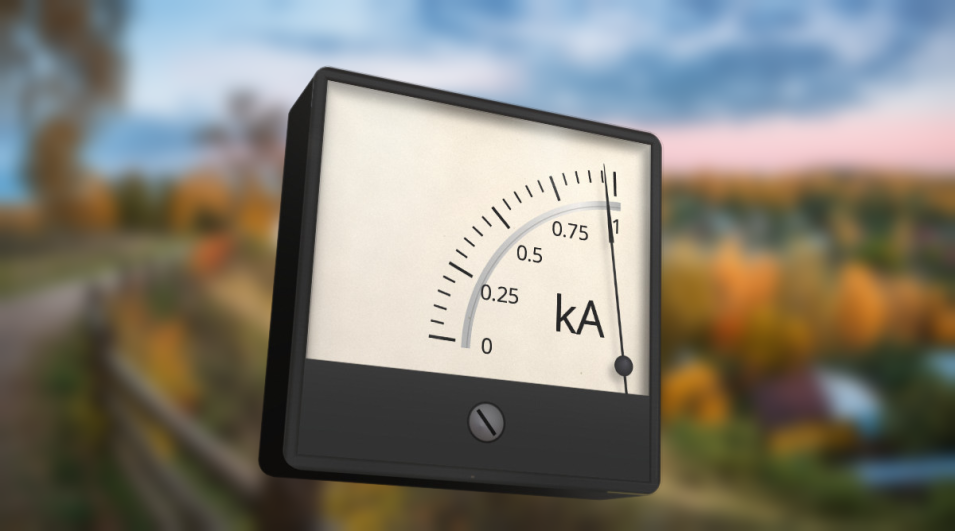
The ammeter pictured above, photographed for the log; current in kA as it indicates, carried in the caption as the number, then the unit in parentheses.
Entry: 0.95 (kA)
